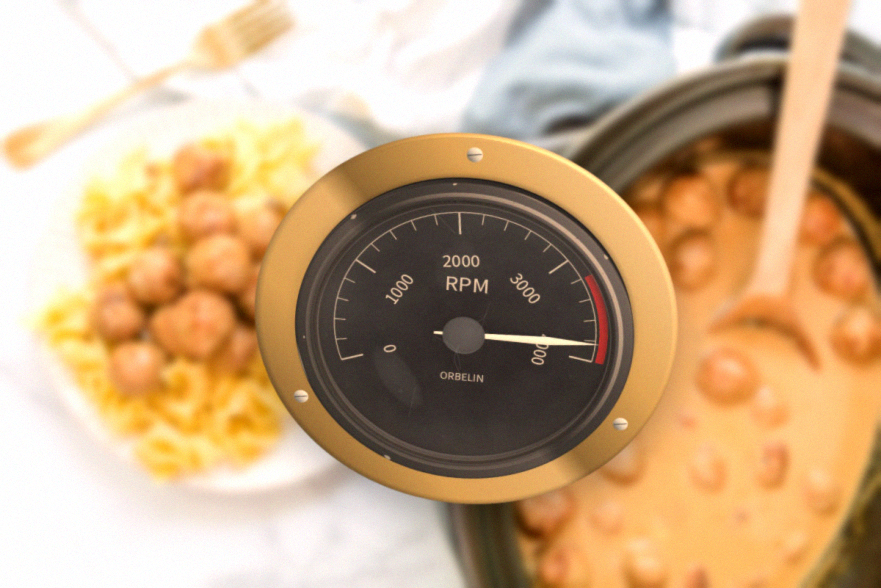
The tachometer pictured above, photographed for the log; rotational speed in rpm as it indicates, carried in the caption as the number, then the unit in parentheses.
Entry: 3800 (rpm)
